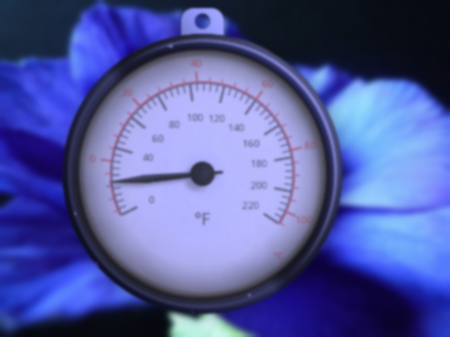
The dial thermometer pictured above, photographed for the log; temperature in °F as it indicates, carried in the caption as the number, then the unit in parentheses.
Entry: 20 (°F)
